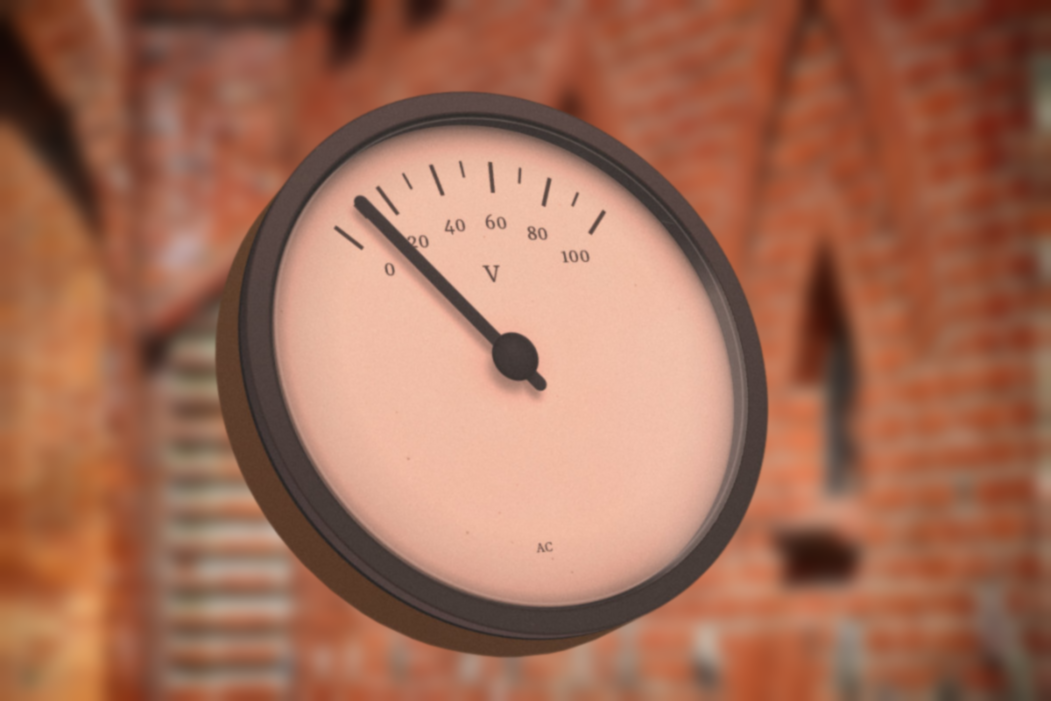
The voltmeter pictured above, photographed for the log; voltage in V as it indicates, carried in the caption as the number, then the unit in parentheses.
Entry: 10 (V)
